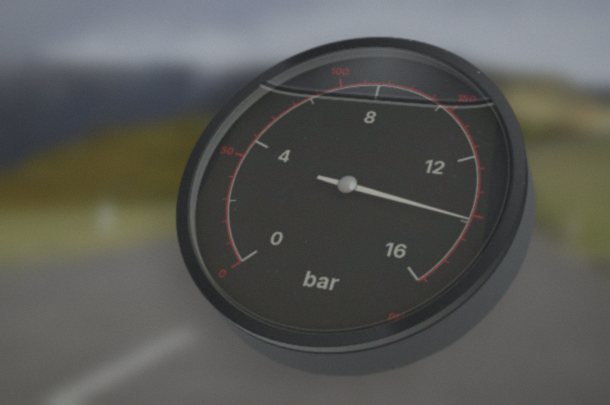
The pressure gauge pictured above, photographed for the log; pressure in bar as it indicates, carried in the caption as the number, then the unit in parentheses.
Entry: 14 (bar)
